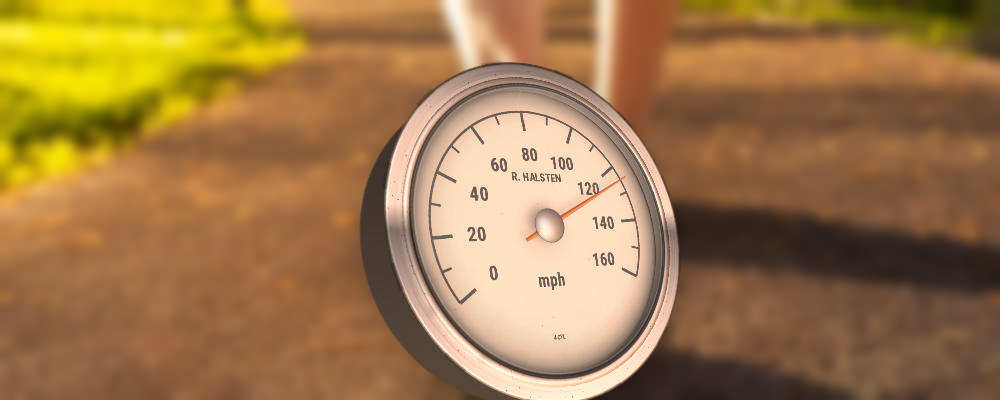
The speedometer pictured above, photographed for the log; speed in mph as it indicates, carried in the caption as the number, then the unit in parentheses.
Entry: 125 (mph)
